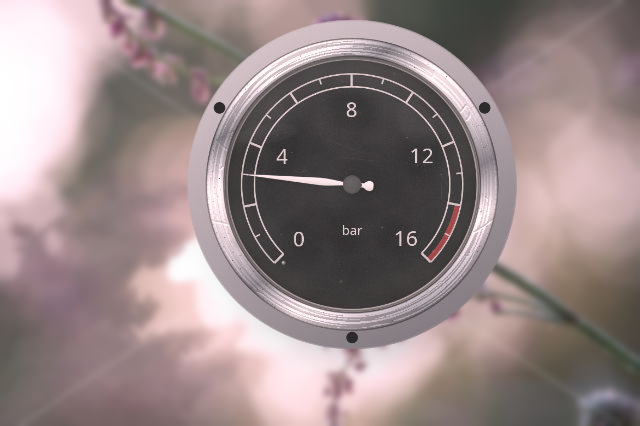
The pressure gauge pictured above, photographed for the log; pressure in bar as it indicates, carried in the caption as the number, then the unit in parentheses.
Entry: 3 (bar)
